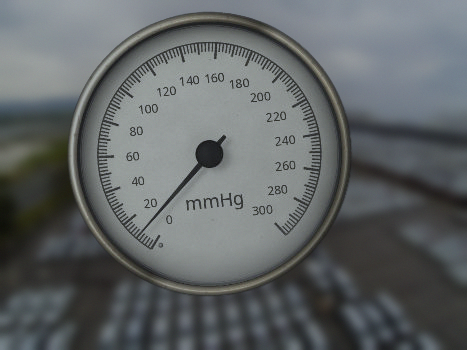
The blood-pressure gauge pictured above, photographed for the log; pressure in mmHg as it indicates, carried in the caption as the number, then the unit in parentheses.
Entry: 10 (mmHg)
